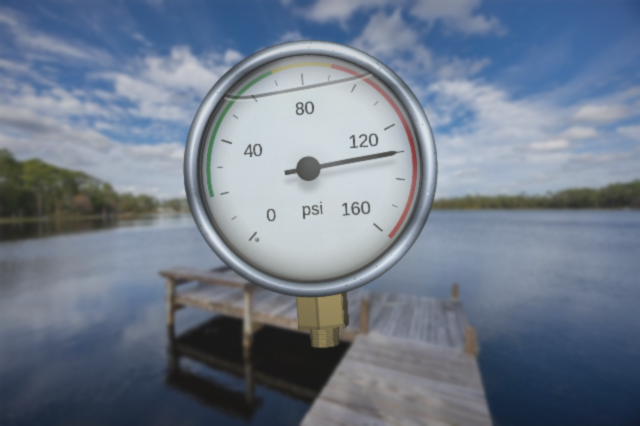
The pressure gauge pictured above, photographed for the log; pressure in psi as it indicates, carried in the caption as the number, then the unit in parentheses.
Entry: 130 (psi)
